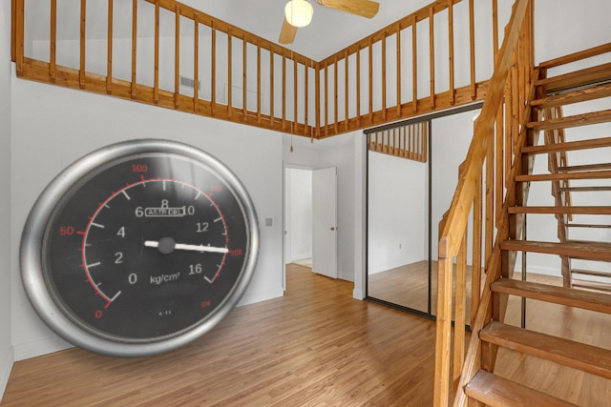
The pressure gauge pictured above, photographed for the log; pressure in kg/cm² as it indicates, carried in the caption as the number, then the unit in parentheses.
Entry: 14 (kg/cm²)
